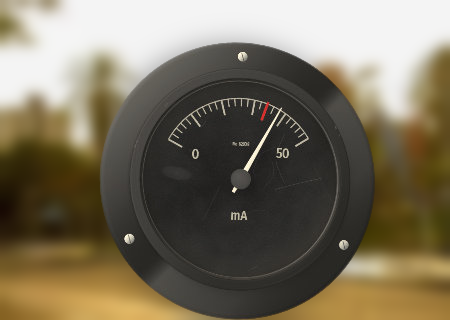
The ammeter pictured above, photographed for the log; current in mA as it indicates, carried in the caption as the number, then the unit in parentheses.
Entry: 38 (mA)
